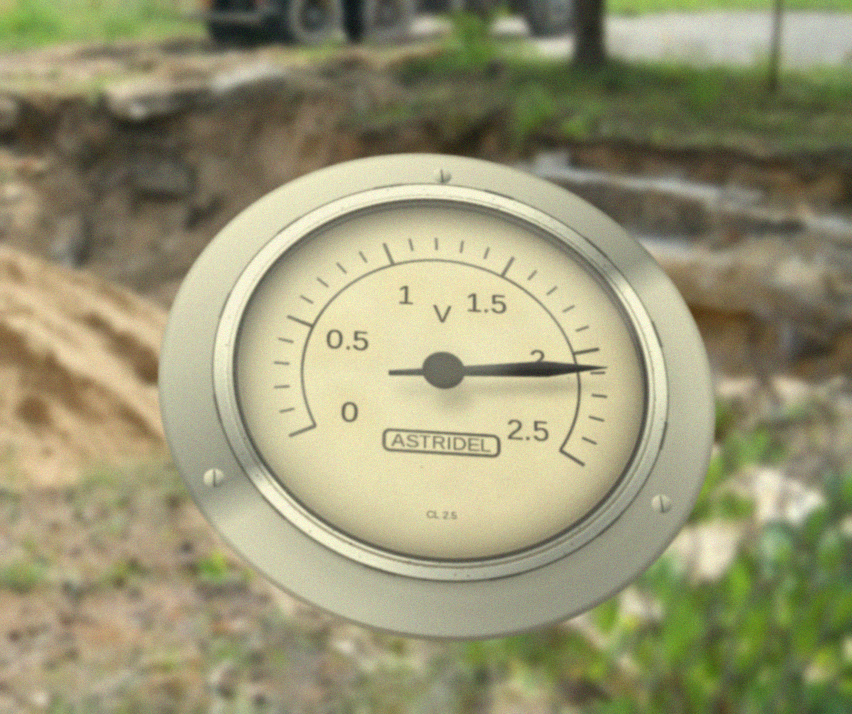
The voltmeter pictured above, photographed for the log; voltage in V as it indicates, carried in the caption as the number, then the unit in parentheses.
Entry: 2.1 (V)
